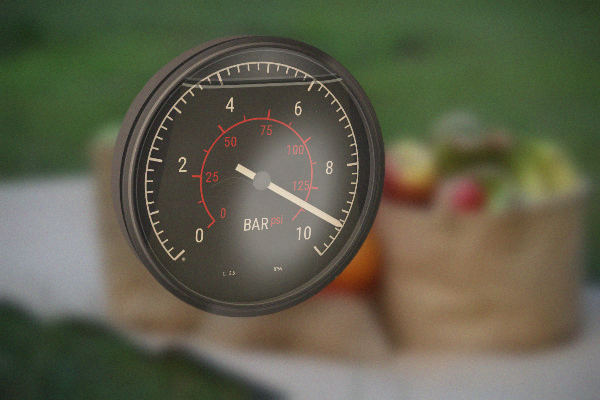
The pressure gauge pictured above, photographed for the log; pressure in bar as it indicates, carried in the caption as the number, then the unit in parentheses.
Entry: 9.3 (bar)
